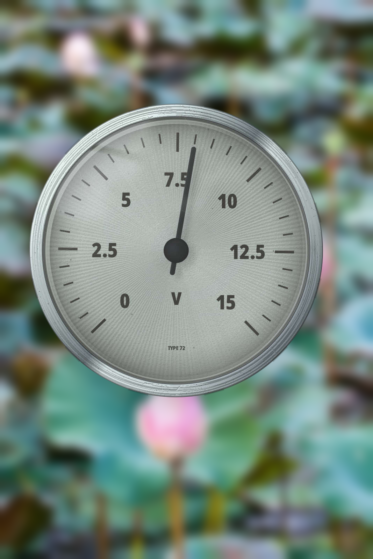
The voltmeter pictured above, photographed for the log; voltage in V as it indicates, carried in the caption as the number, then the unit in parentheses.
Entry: 8 (V)
